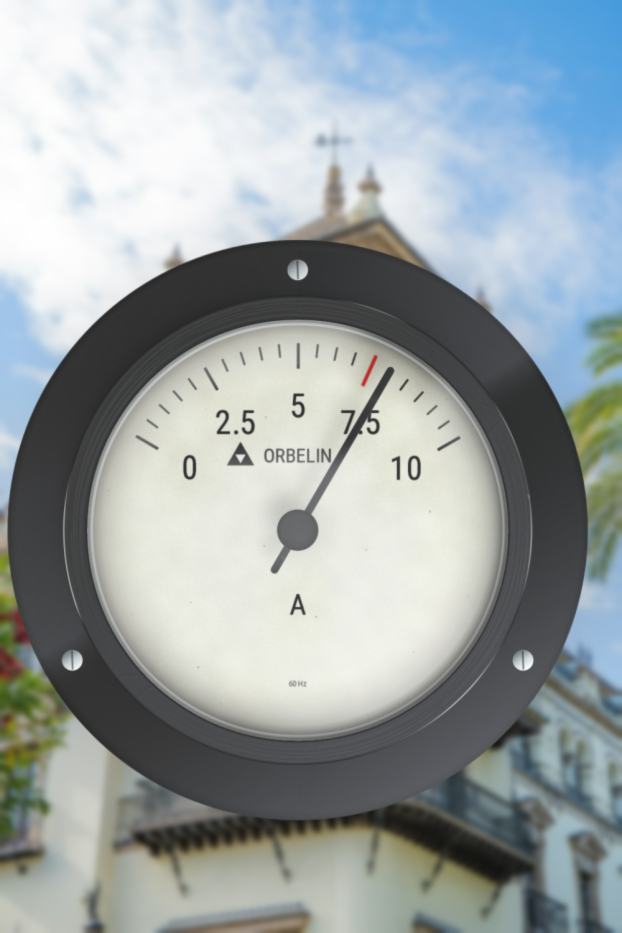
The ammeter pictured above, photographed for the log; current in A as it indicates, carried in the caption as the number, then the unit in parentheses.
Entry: 7.5 (A)
